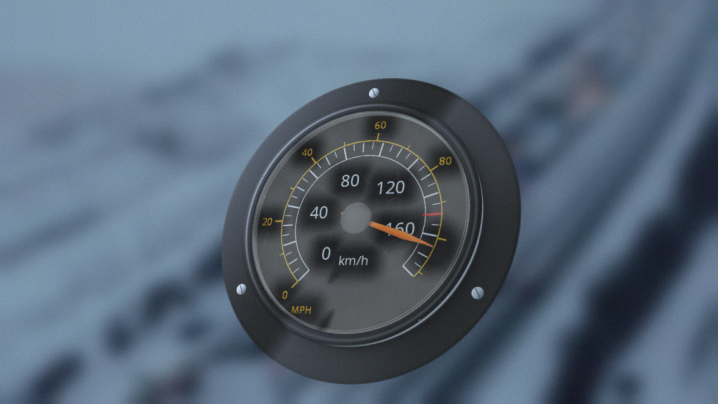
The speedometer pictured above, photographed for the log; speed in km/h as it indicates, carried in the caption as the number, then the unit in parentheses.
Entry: 165 (km/h)
